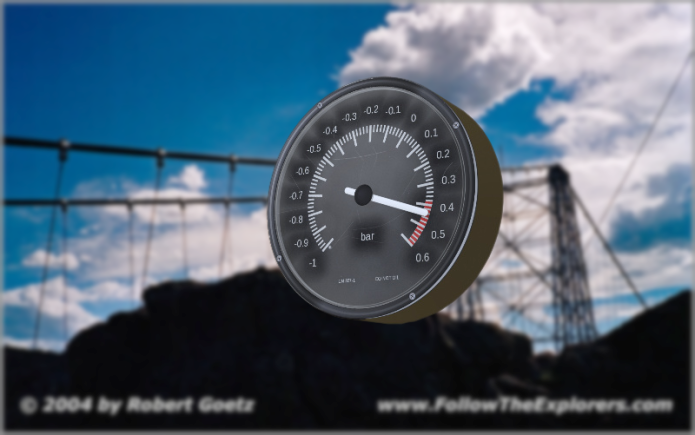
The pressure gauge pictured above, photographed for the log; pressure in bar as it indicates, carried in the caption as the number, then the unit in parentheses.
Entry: 0.44 (bar)
